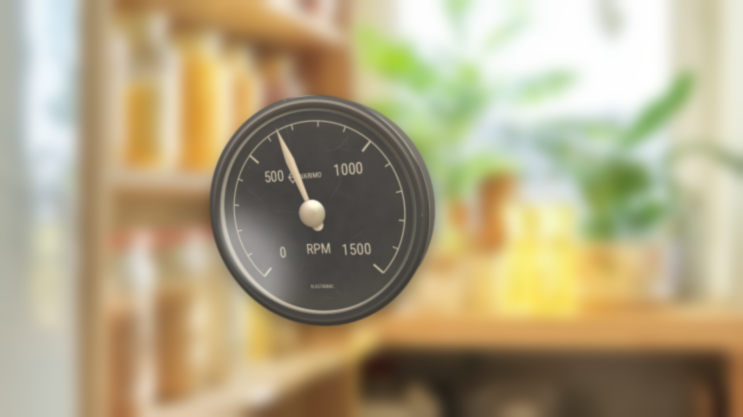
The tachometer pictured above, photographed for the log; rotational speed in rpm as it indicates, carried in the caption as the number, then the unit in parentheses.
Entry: 650 (rpm)
